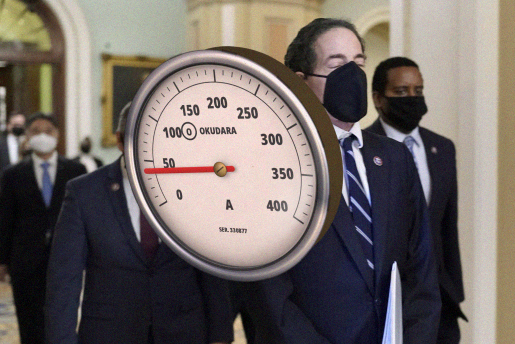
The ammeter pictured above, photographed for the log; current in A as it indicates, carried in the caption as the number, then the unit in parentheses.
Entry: 40 (A)
